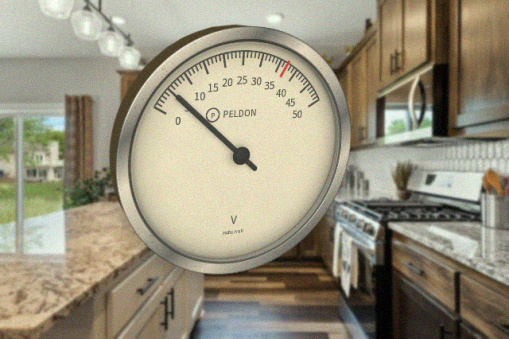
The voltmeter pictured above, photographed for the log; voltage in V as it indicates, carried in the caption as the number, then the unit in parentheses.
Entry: 5 (V)
